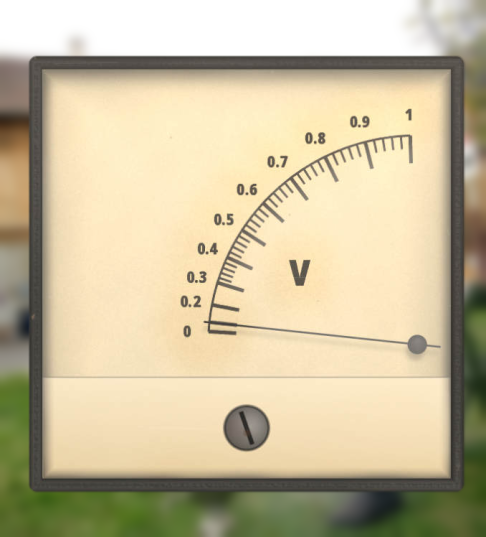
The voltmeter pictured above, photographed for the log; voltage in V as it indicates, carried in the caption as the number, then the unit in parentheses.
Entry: 0.1 (V)
